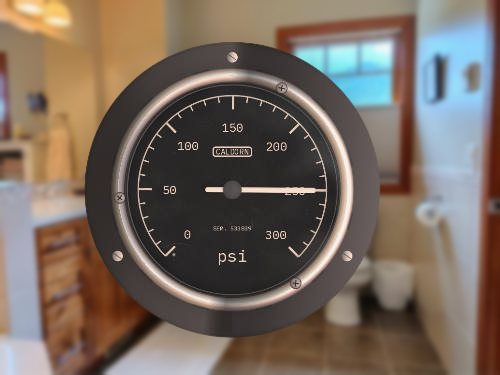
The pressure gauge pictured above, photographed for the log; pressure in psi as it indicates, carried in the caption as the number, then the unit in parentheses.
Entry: 250 (psi)
